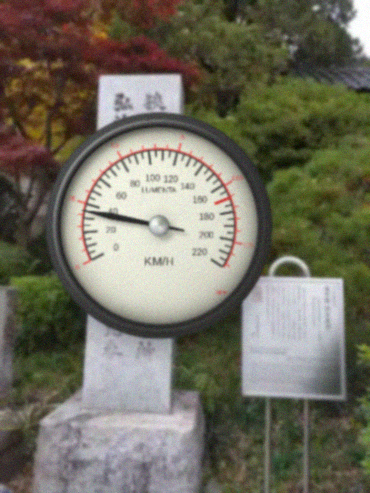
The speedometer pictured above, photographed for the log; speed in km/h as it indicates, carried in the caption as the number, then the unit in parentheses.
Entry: 35 (km/h)
